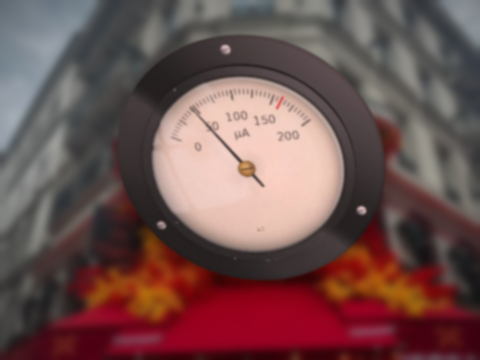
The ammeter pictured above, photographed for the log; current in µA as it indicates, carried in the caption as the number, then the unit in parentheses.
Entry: 50 (µA)
